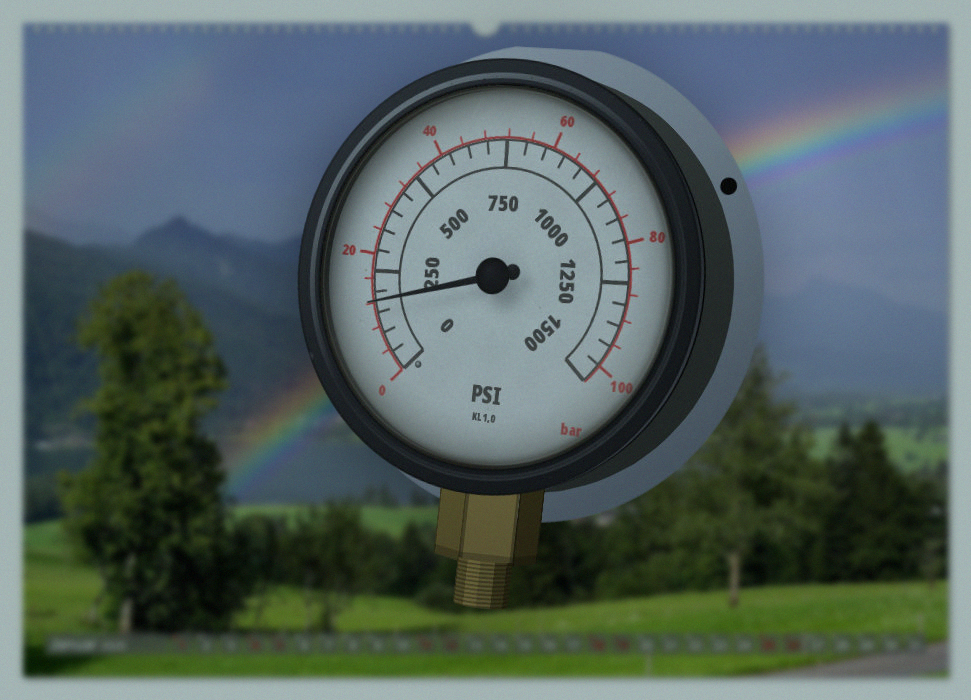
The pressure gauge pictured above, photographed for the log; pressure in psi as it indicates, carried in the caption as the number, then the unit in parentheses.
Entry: 175 (psi)
